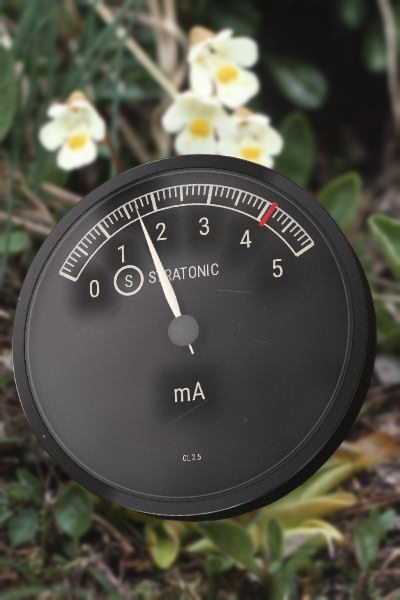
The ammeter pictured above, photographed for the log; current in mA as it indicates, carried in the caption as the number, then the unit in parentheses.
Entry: 1.7 (mA)
